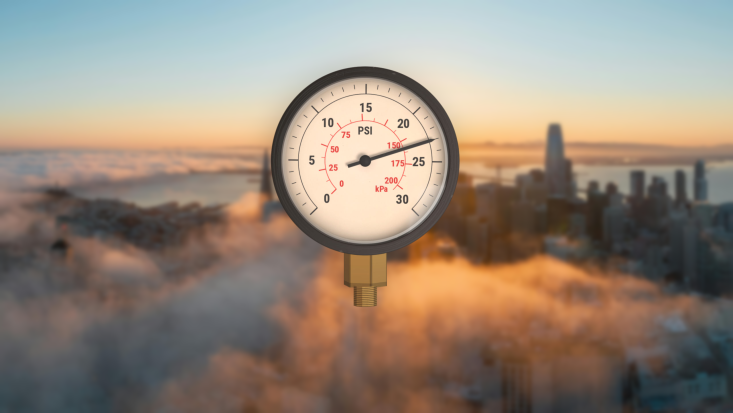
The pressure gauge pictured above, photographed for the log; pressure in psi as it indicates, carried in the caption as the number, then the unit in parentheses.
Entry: 23 (psi)
